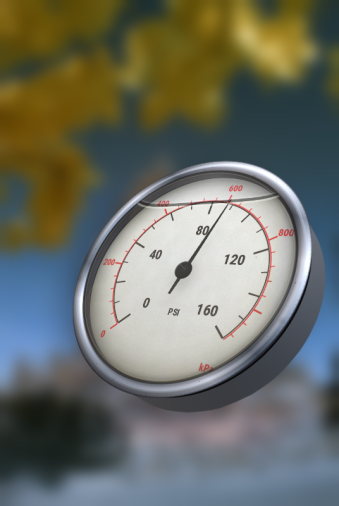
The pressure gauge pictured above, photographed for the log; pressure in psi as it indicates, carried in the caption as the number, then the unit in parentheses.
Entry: 90 (psi)
